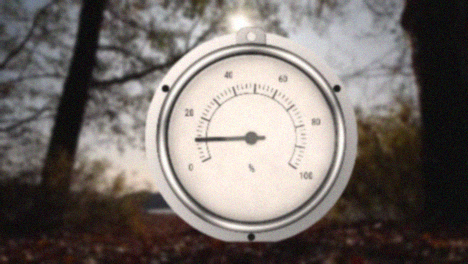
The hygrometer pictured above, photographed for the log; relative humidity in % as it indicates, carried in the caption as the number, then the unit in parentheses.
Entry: 10 (%)
